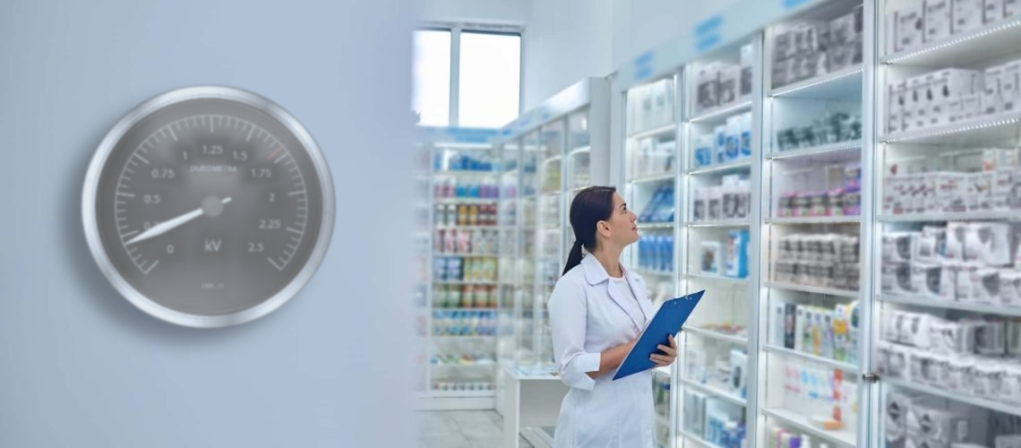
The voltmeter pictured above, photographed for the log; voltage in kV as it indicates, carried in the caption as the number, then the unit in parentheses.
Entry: 0.2 (kV)
